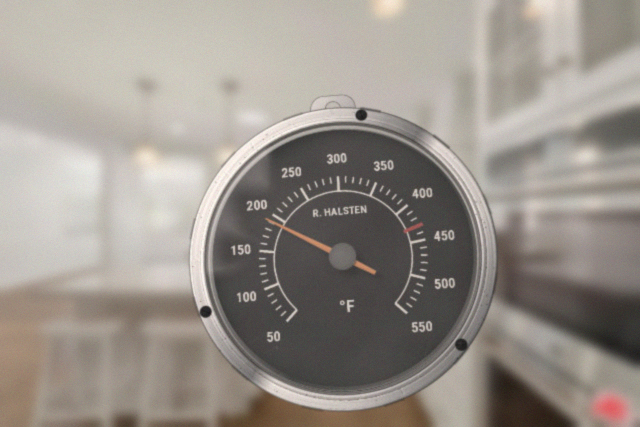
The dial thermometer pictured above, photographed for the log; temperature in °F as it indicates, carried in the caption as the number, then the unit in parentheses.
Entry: 190 (°F)
